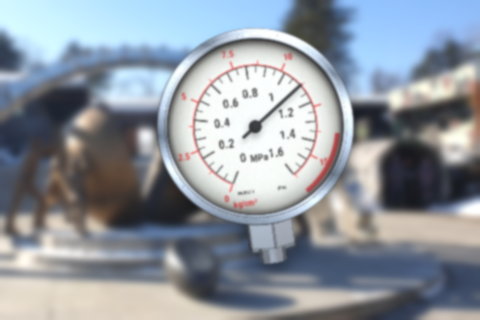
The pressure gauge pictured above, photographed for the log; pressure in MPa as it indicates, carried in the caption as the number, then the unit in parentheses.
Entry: 1.1 (MPa)
